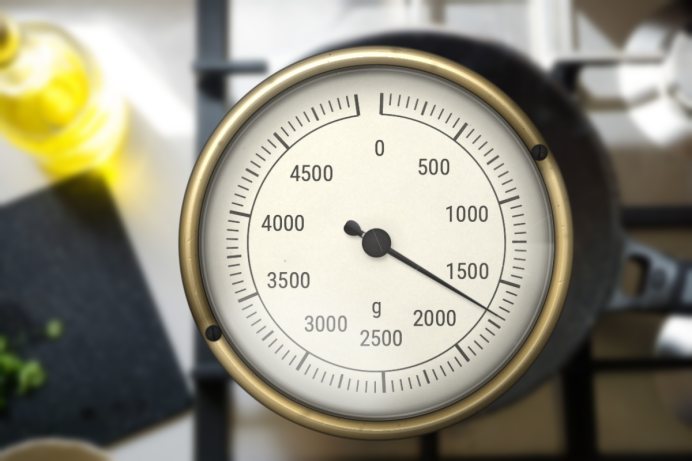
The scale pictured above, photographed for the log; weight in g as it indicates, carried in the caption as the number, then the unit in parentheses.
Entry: 1700 (g)
